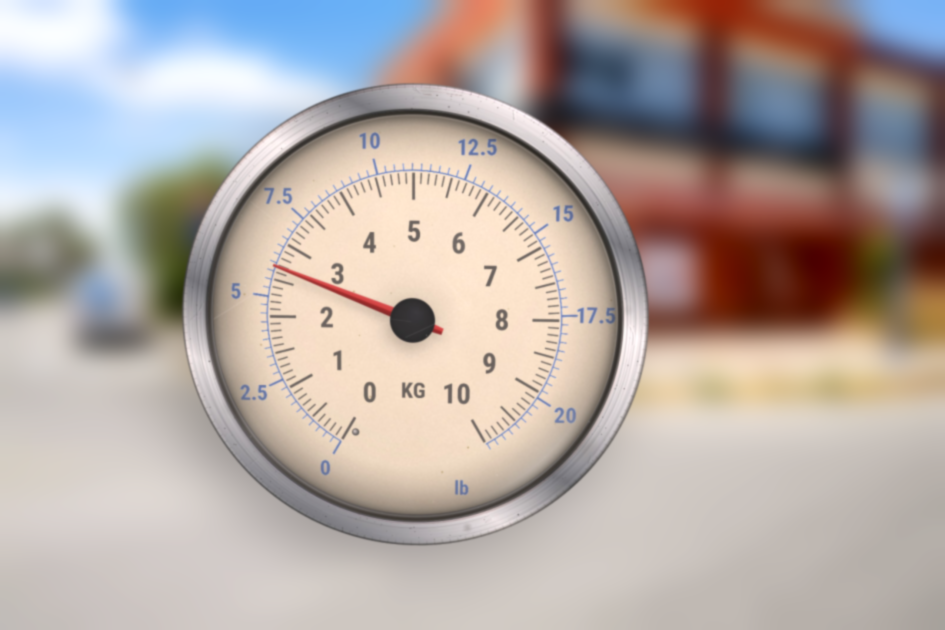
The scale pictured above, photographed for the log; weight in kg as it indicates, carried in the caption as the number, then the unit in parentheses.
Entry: 2.7 (kg)
